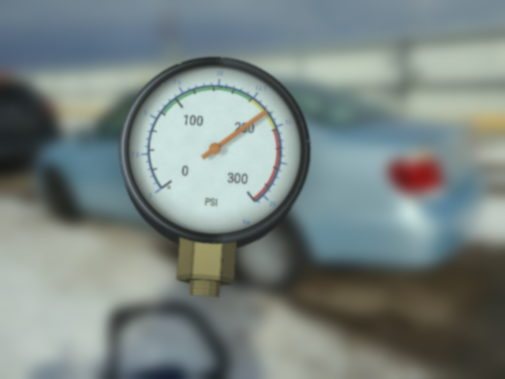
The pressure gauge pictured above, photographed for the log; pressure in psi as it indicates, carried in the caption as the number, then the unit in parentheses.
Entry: 200 (psi)
